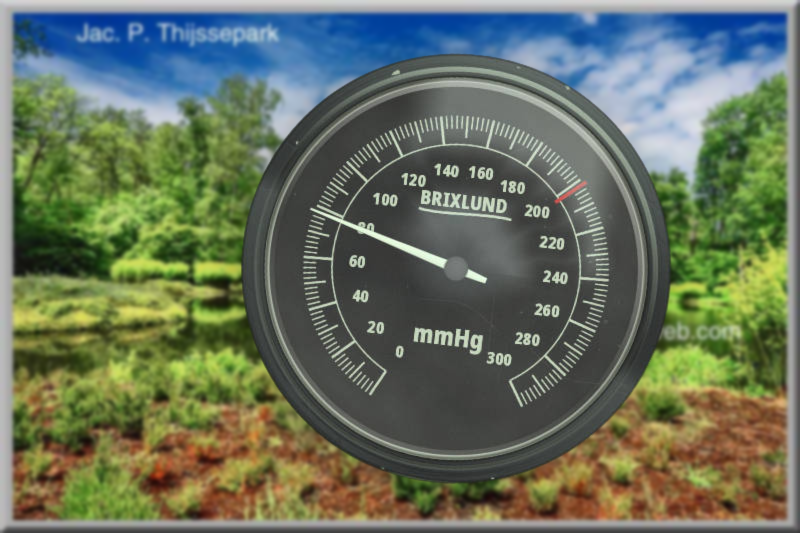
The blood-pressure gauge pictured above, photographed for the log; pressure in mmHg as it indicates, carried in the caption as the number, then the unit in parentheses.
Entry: 78 (mmHg)
